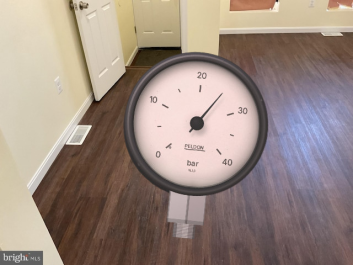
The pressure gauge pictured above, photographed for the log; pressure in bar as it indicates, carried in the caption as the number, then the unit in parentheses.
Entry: 25 (bar)
